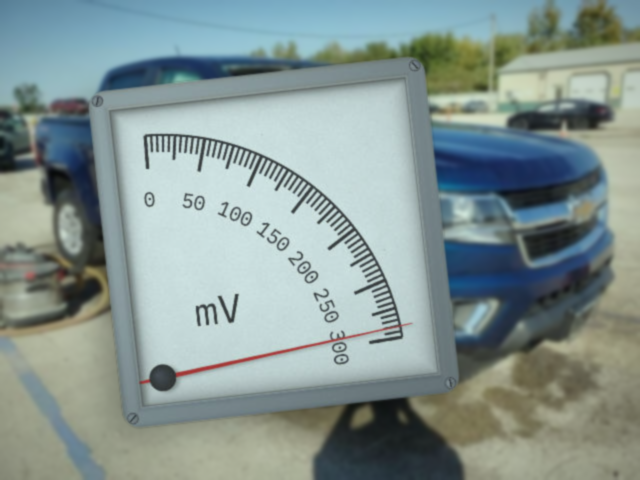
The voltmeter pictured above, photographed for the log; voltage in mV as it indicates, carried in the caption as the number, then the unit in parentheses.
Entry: 290 (mV)
